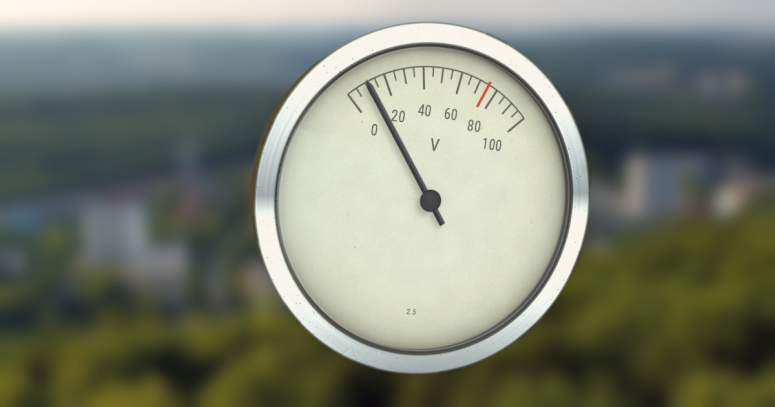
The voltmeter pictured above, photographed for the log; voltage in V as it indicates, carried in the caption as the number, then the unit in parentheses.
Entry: 10 (V)
